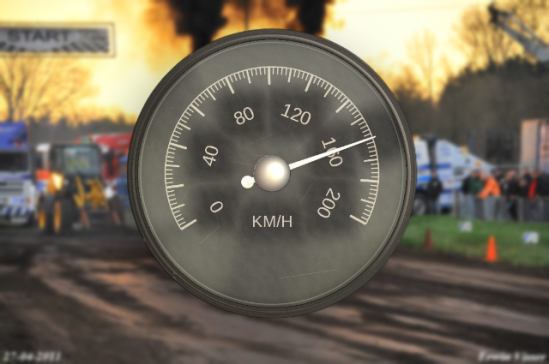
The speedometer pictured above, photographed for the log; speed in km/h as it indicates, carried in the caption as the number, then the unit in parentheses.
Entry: 160 (km/h)
